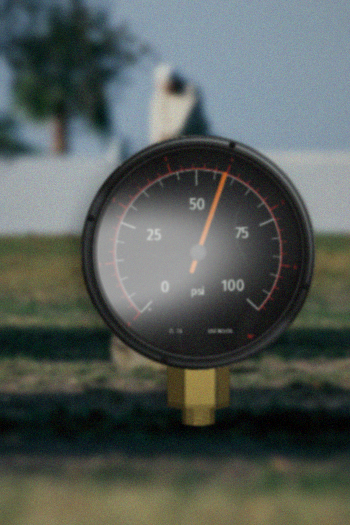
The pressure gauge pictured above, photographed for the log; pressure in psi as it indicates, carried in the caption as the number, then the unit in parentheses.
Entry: 57.5 (psi)
